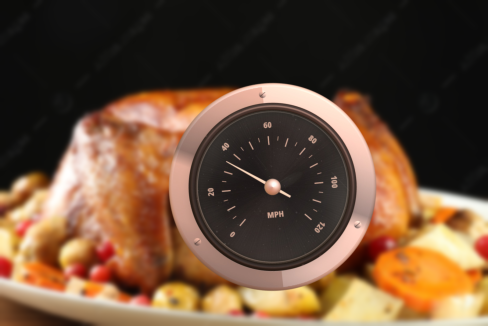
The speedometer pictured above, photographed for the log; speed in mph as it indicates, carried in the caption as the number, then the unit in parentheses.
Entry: 35 (mph)
